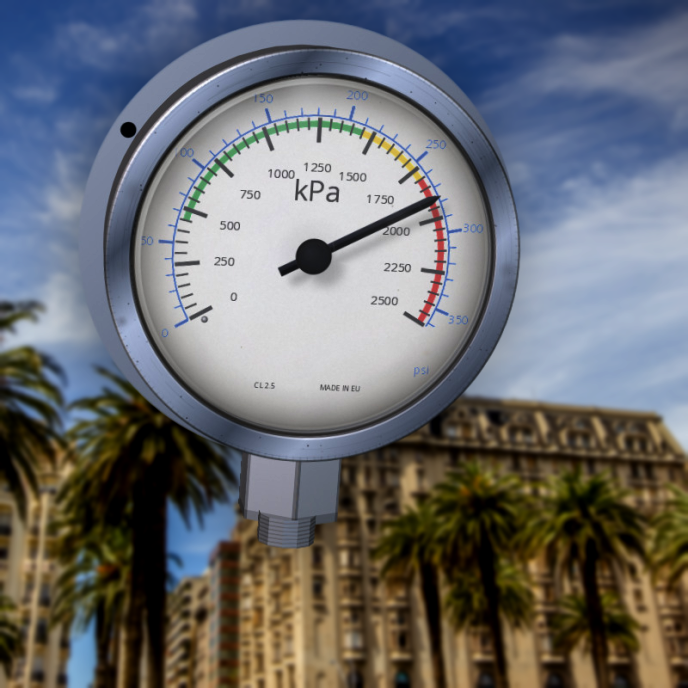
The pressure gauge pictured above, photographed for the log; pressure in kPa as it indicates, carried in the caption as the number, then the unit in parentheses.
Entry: 1900 (kPa)
